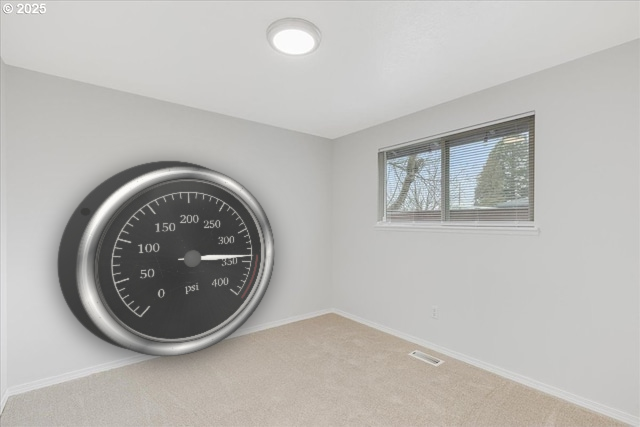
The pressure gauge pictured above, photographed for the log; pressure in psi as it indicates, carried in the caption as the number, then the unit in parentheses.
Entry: 340 (psi)
